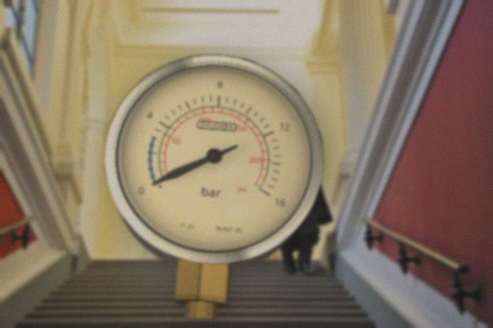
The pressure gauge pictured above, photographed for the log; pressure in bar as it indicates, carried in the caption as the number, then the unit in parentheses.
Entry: 0 (bar)
